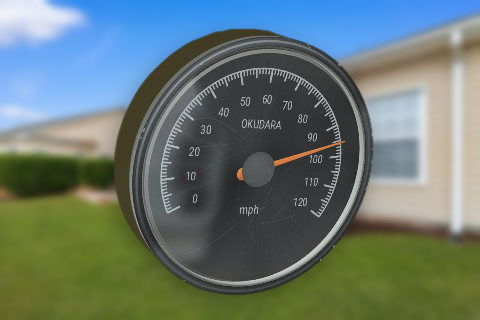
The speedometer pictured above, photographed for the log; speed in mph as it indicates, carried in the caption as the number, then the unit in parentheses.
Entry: 95 (mph)
